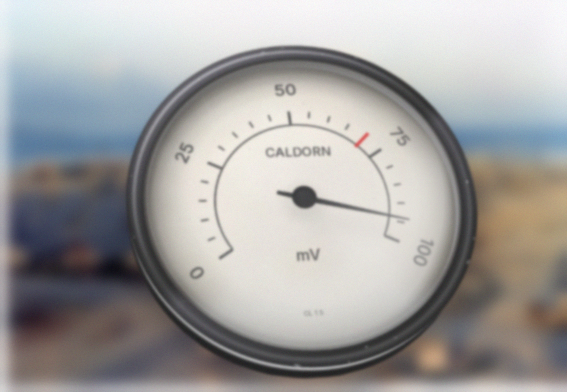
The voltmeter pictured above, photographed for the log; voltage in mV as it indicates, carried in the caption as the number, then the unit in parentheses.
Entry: 95 (mV)
